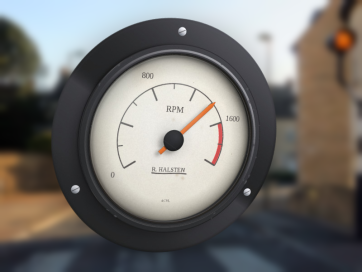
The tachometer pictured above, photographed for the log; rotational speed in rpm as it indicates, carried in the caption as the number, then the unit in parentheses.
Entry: 1400 (rpm)
